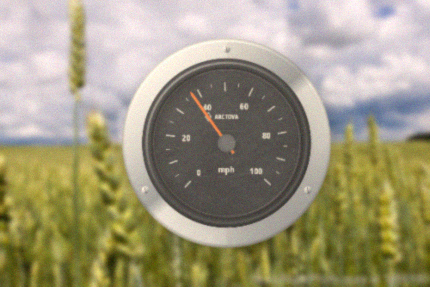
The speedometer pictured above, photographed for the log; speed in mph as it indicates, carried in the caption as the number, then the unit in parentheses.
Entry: 37.5 (mph)
